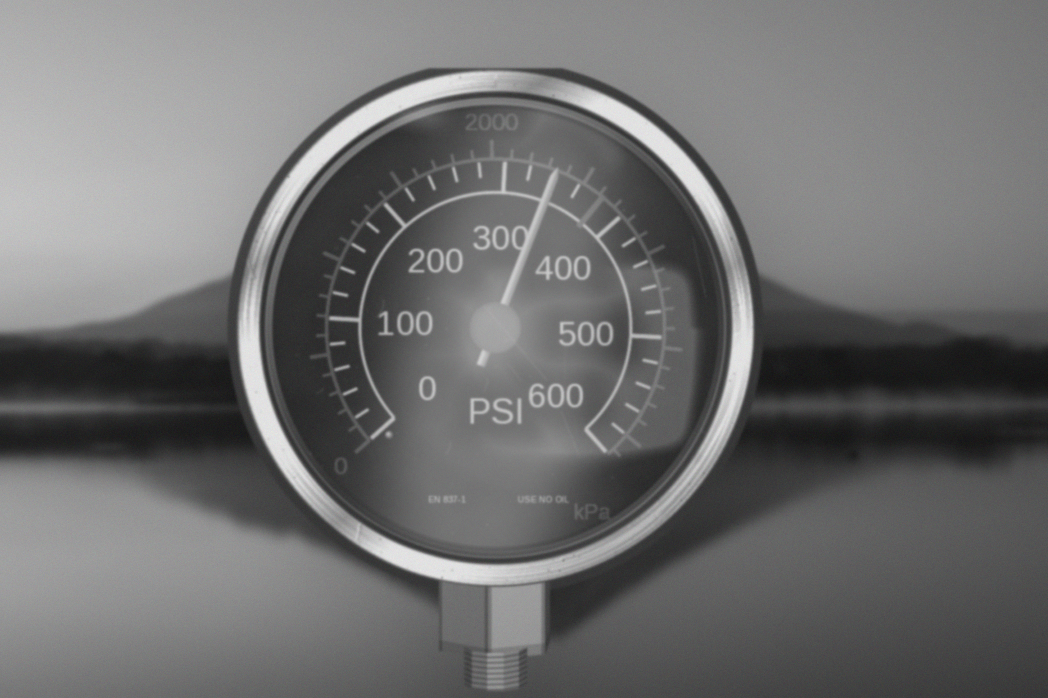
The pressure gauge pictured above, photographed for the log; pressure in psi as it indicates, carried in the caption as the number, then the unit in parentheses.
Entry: 340 (psi)
